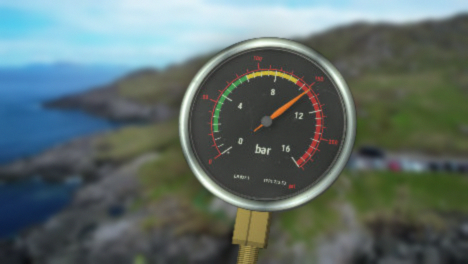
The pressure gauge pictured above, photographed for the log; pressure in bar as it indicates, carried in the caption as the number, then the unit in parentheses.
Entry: 10.5 (bar)
